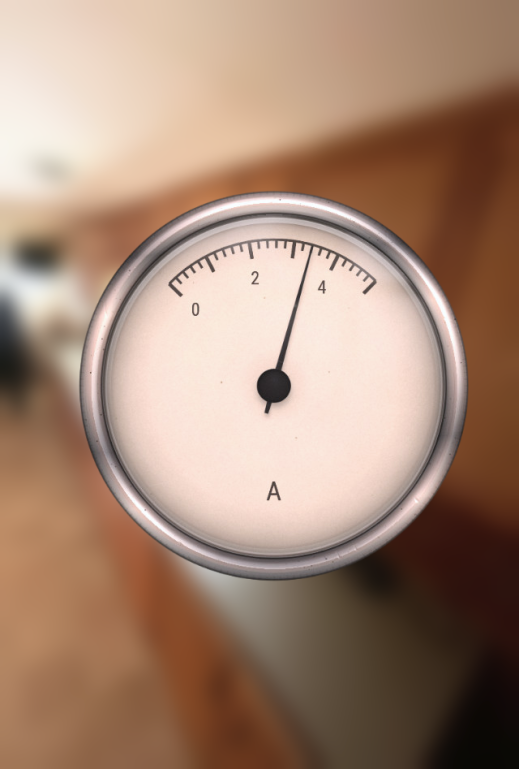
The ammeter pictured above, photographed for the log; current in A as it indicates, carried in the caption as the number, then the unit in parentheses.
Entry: 3.4 (A)
